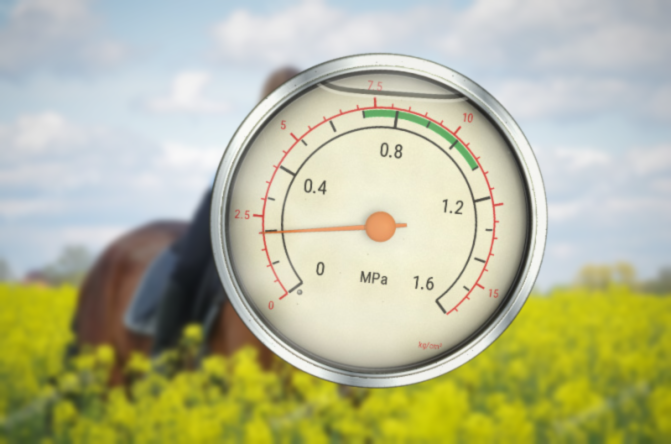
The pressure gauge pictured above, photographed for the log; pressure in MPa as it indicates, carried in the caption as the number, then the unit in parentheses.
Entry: 0.2 (MPa)
